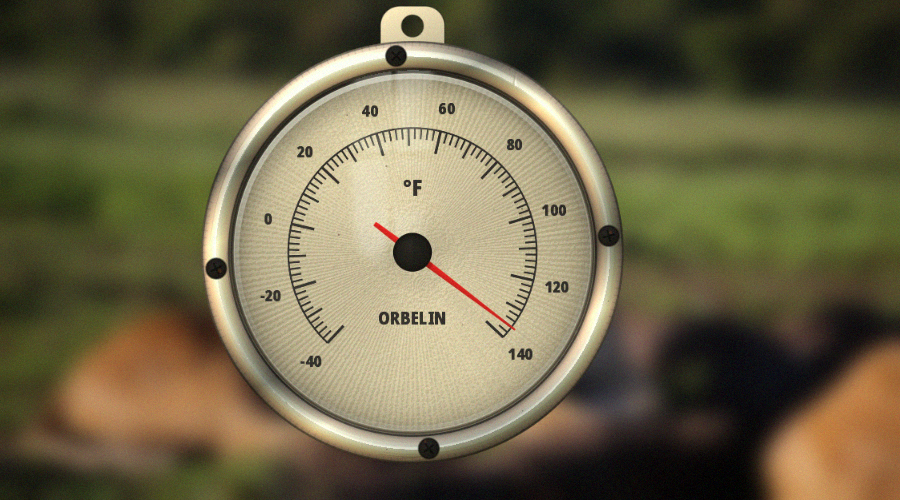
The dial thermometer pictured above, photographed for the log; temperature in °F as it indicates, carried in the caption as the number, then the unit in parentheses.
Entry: 136 (°F)
